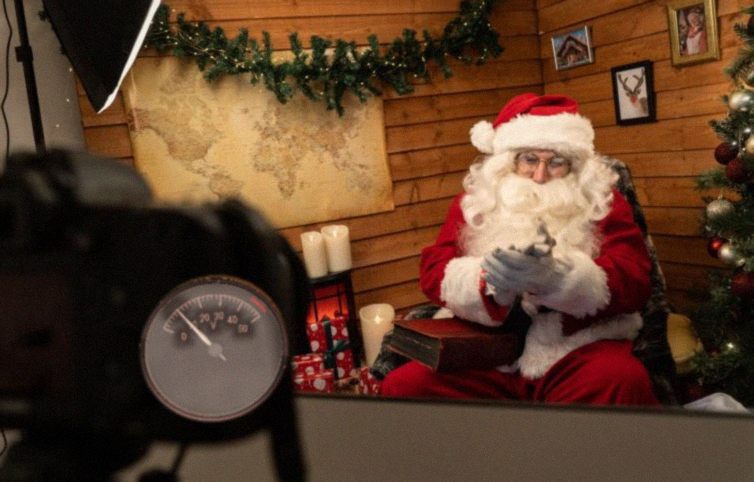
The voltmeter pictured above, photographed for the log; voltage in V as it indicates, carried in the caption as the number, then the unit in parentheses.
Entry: 10 (V)
